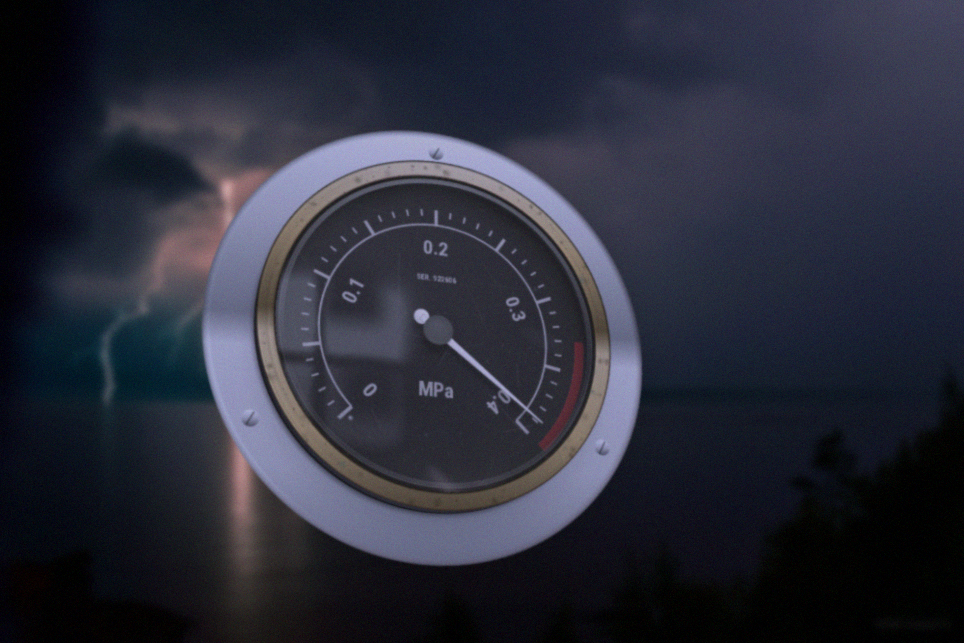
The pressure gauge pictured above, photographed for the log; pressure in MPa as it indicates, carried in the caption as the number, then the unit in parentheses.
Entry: 0.39 (MPa)
